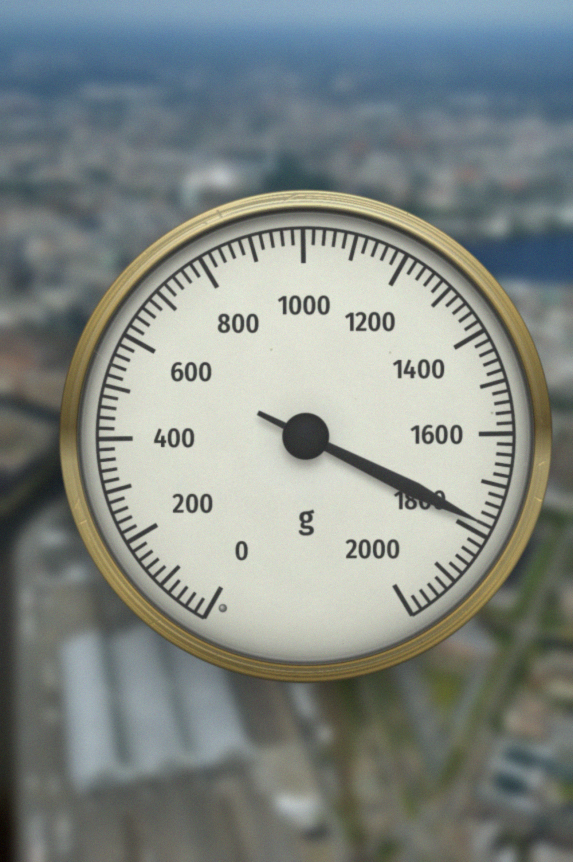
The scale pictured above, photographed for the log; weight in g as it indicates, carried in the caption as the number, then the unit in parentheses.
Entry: 1780 (g)
